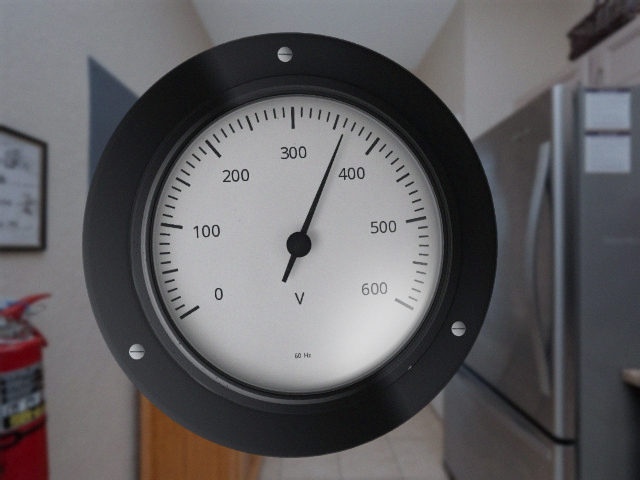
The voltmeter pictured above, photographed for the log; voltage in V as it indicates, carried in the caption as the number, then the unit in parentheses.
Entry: 360 (V)
